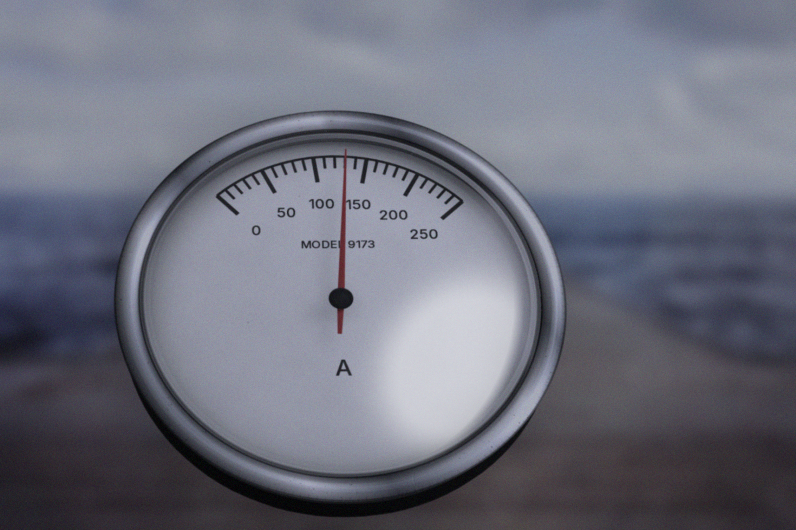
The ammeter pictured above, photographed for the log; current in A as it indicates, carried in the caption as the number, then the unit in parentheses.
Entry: 130 (A)
